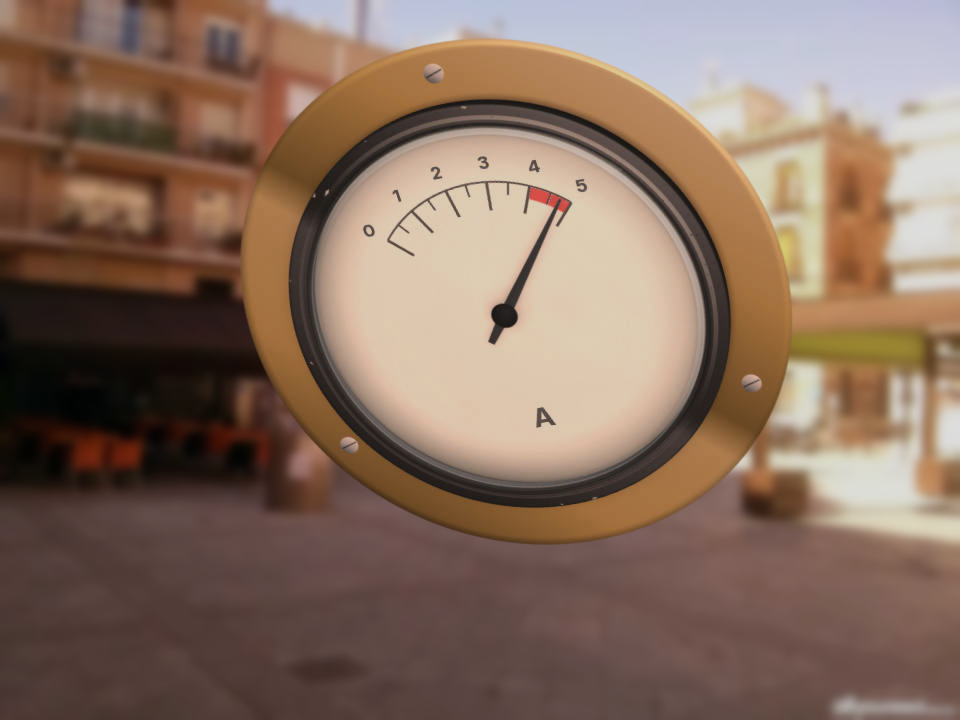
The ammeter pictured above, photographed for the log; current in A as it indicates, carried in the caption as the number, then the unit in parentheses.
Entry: 4.75 (A)
